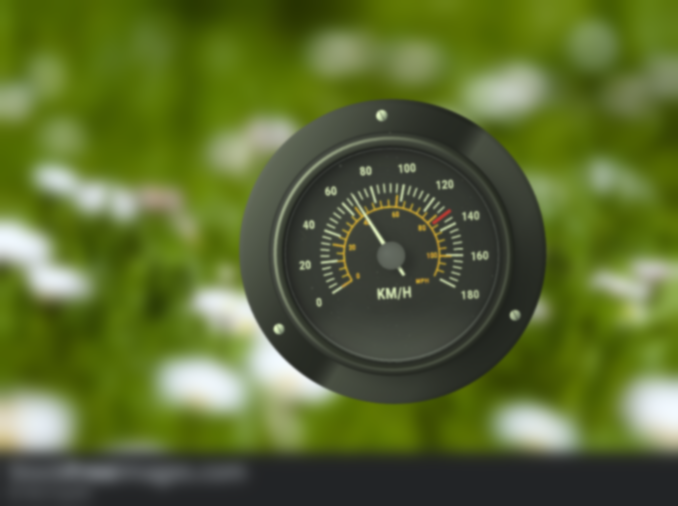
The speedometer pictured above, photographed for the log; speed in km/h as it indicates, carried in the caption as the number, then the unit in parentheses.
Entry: 68 (km/h)
